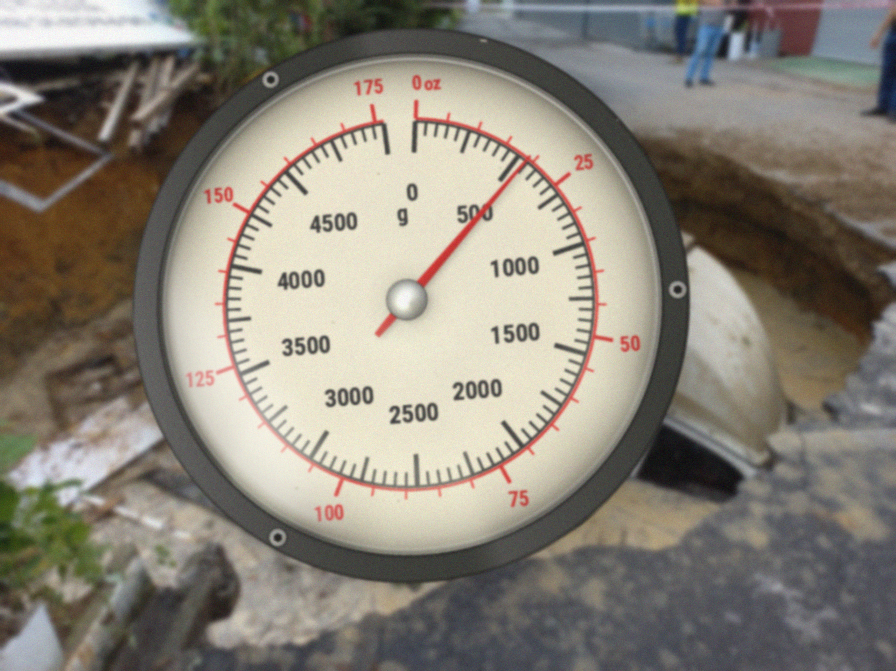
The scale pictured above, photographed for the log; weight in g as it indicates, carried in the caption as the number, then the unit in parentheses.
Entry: 550 (g)
